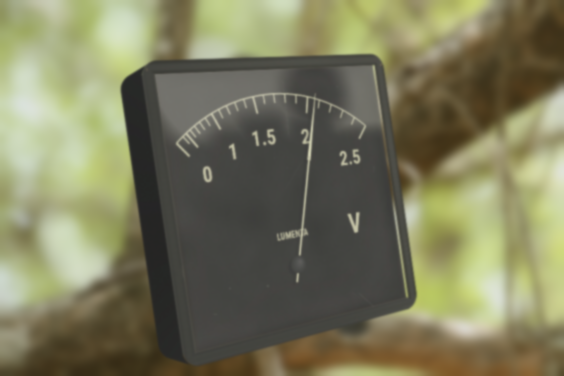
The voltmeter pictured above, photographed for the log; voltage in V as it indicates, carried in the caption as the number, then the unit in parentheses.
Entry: 2.05 (V)
